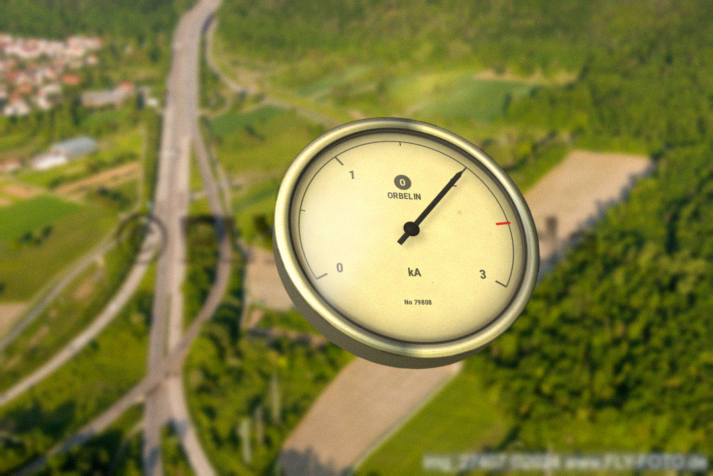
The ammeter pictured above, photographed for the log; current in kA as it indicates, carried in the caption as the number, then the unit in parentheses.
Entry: 2 (kA)
